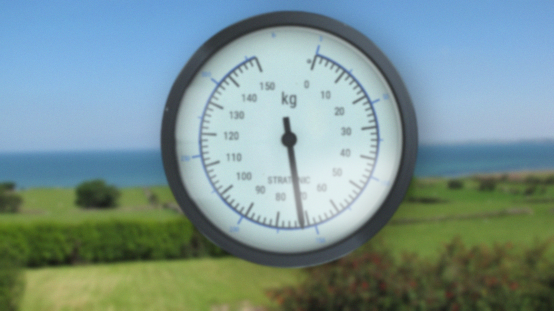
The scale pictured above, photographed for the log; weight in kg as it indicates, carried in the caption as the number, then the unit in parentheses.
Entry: 72 (kg)
